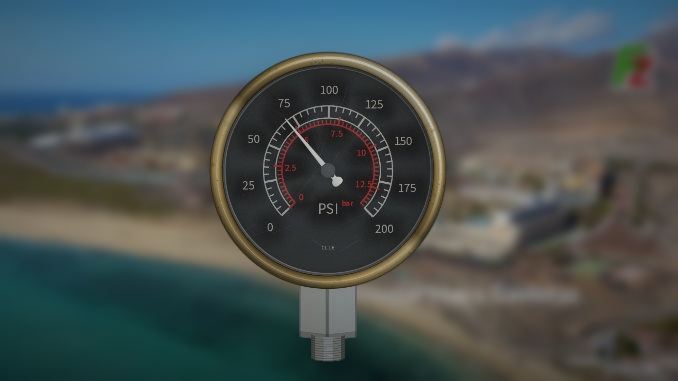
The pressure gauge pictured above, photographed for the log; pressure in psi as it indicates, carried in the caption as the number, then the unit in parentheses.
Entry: 70 (psi)
